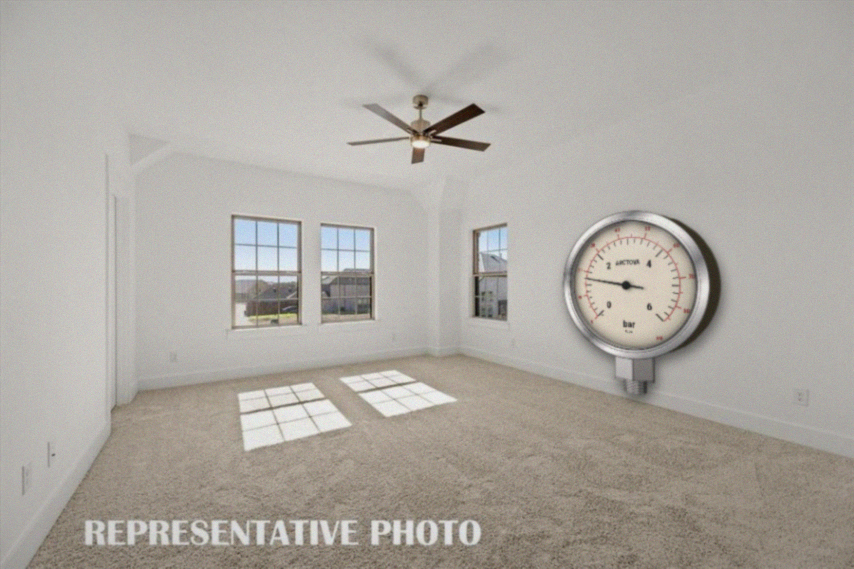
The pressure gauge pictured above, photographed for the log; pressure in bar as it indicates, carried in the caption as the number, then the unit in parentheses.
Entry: 1.2 (bar)
